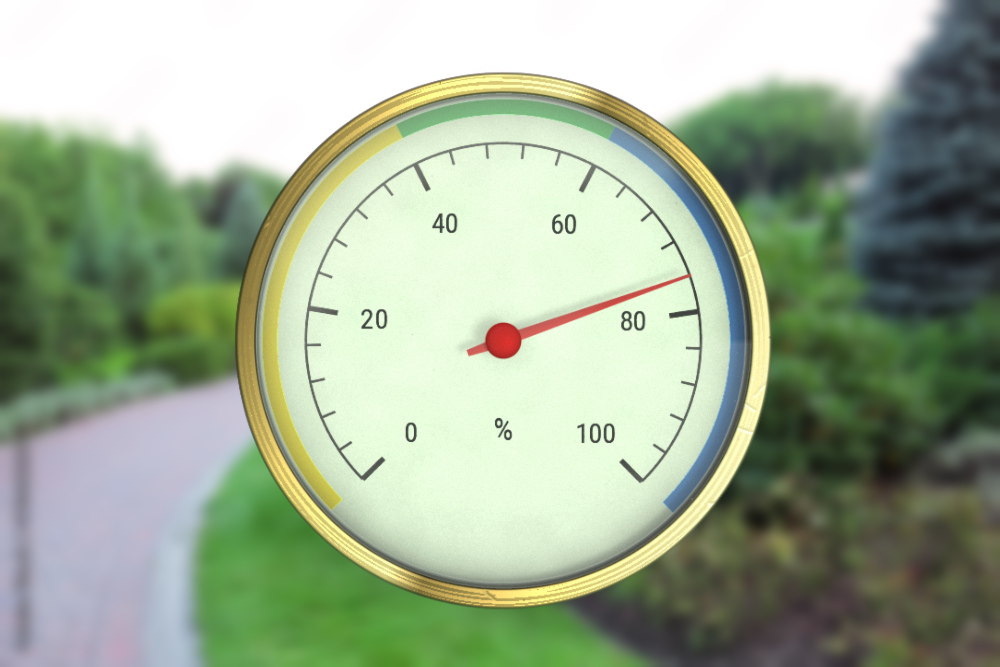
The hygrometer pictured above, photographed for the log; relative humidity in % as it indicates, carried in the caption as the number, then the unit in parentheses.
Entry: 76 (%)
